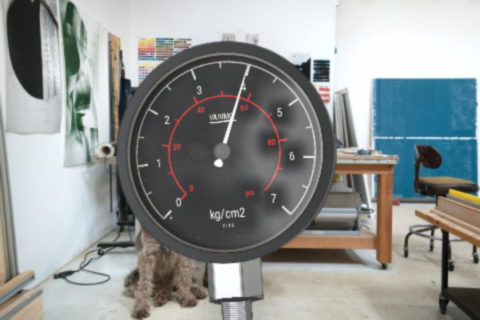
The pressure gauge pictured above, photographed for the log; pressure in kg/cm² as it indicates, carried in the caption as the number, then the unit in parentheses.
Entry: 4 (kg/cm²)
